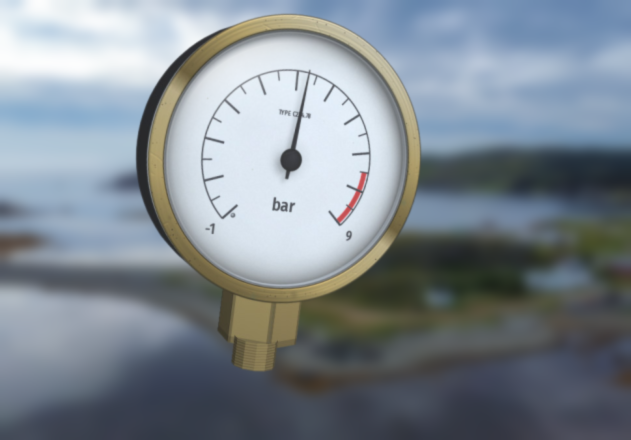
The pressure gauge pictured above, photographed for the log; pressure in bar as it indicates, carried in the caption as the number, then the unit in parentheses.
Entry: 4.25 (bar)
